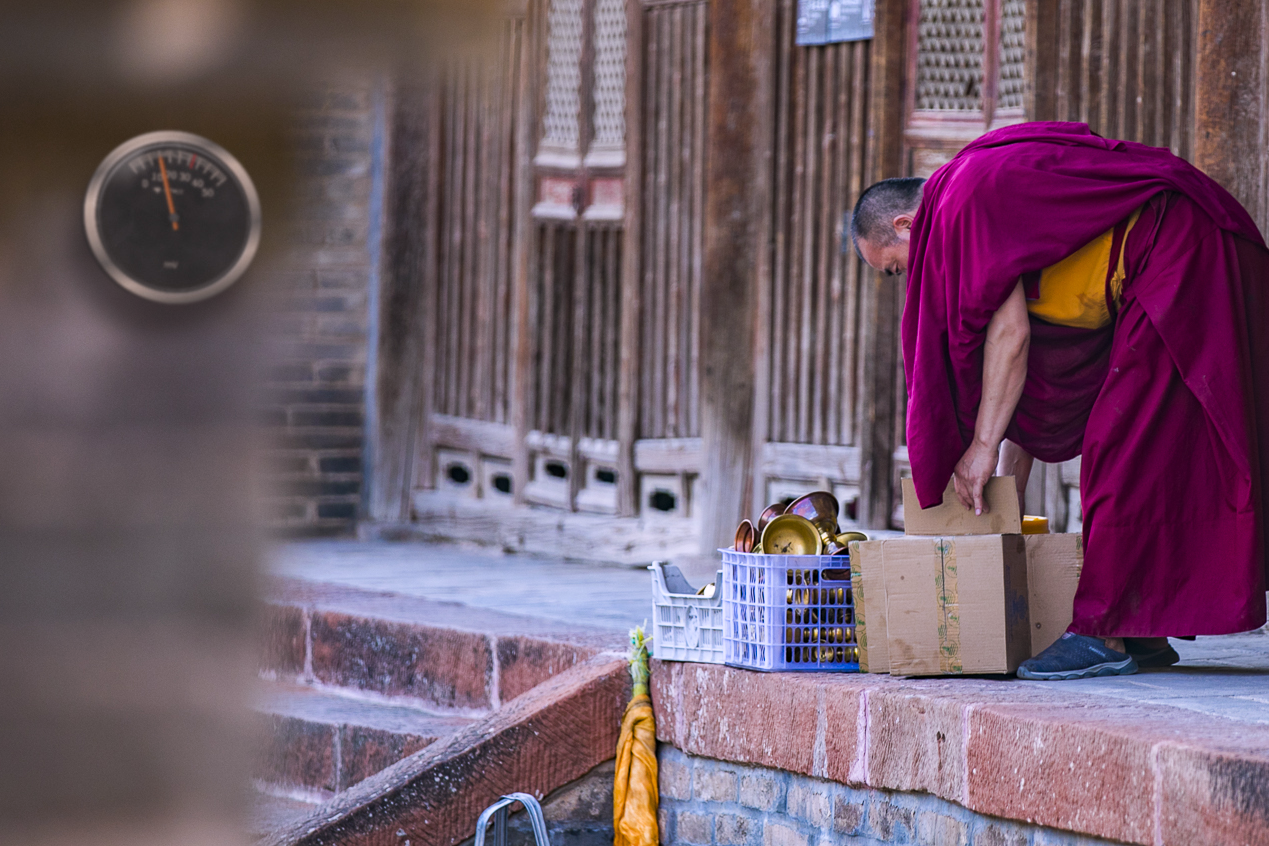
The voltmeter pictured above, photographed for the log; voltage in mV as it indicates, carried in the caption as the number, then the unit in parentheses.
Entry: 15 (mV)
